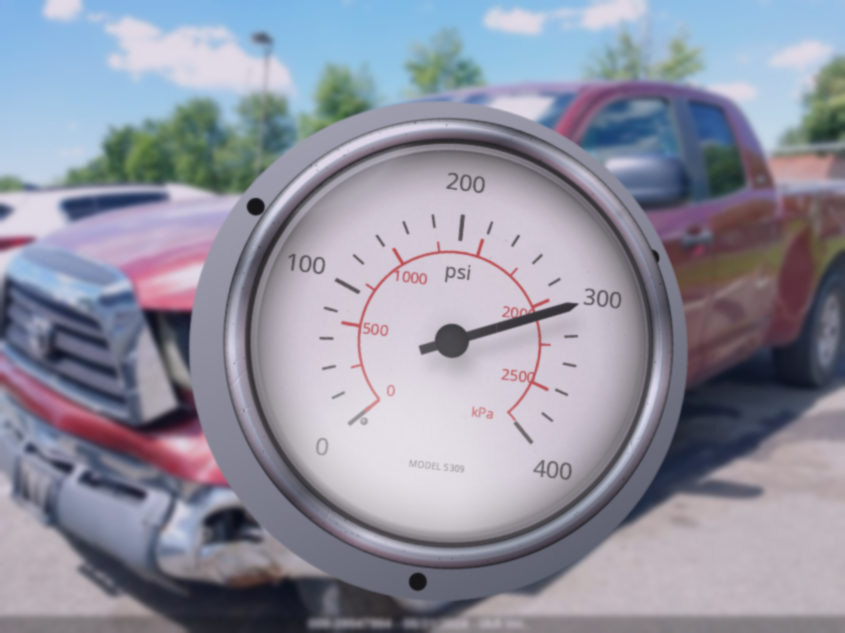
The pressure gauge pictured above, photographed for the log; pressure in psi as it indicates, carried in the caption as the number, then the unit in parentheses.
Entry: 300 (psi)
